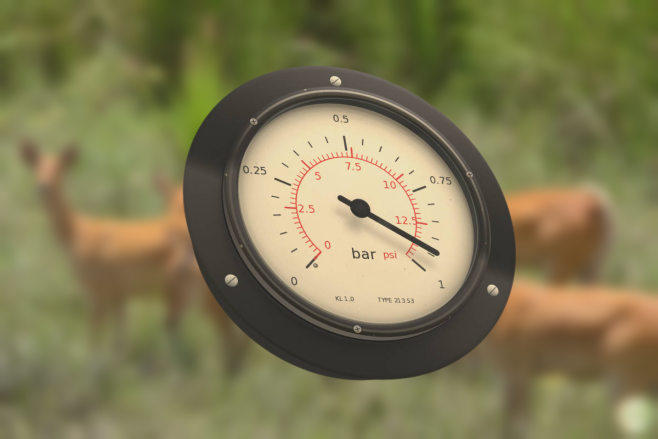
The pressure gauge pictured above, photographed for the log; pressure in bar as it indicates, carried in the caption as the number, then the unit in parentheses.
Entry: 0.95 (bar)
